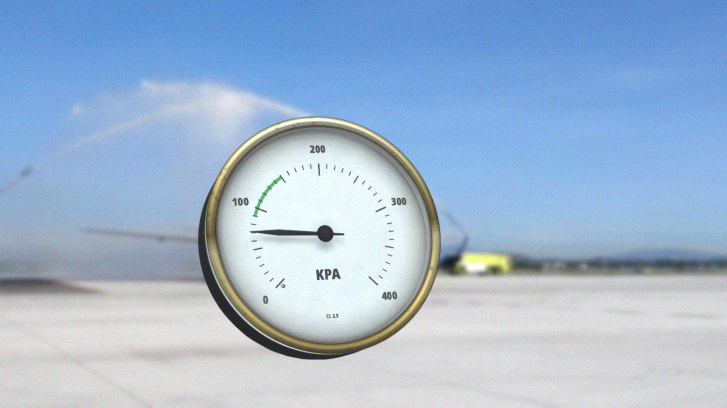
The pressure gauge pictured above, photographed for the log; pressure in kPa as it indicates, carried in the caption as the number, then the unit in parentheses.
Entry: 70 (kPa)
